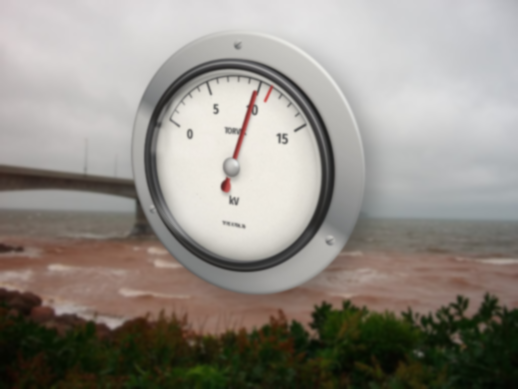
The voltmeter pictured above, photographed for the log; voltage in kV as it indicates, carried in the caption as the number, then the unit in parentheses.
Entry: 10 (kV)
